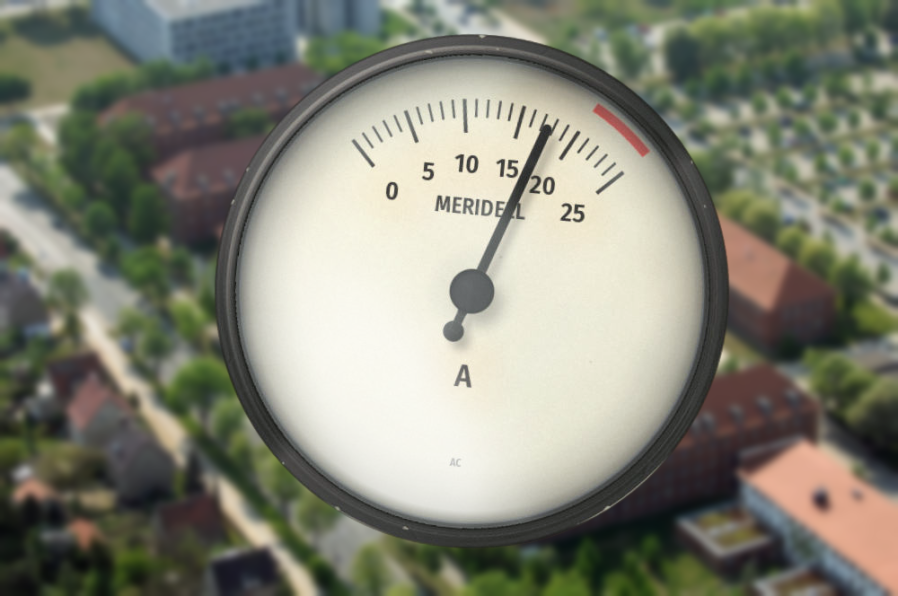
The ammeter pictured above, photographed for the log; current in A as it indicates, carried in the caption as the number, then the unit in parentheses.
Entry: 17.5 (A)
